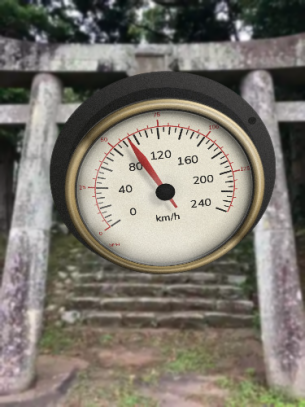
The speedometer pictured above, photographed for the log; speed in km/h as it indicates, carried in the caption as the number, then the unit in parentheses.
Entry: 95 (km/h)
